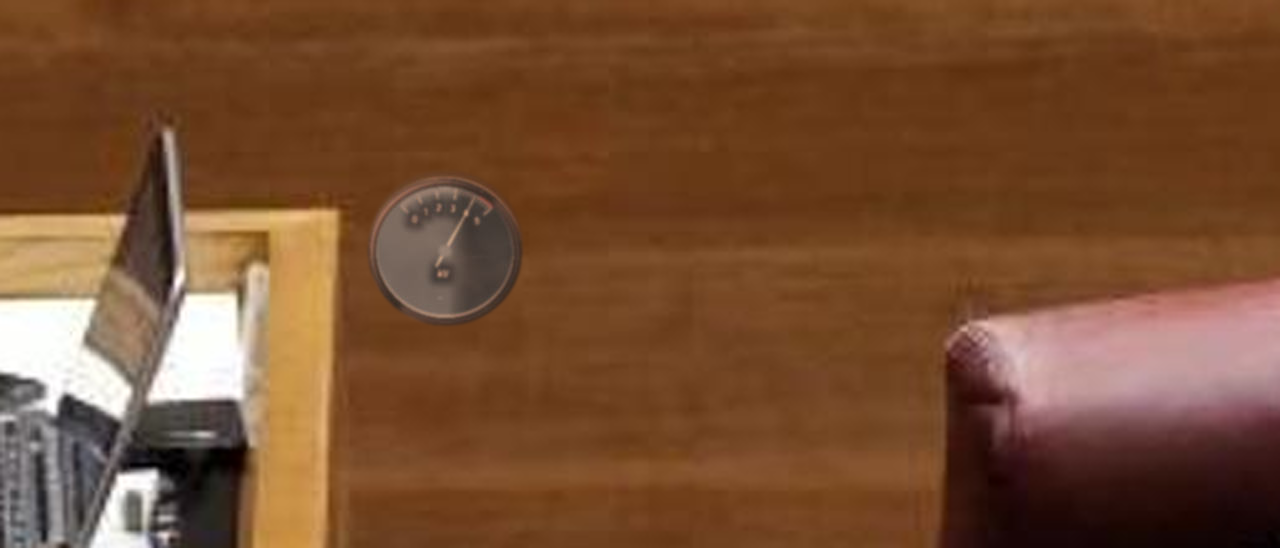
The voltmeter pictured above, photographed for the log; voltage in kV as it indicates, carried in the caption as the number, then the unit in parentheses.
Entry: 4 (kV)
